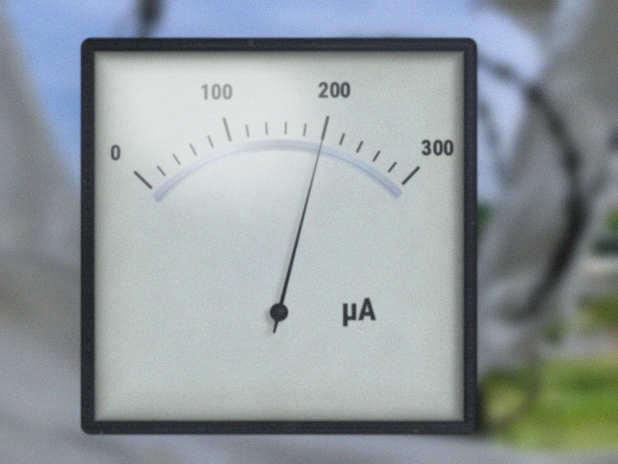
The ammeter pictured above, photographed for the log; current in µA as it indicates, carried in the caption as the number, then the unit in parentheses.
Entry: 200 (µA)
